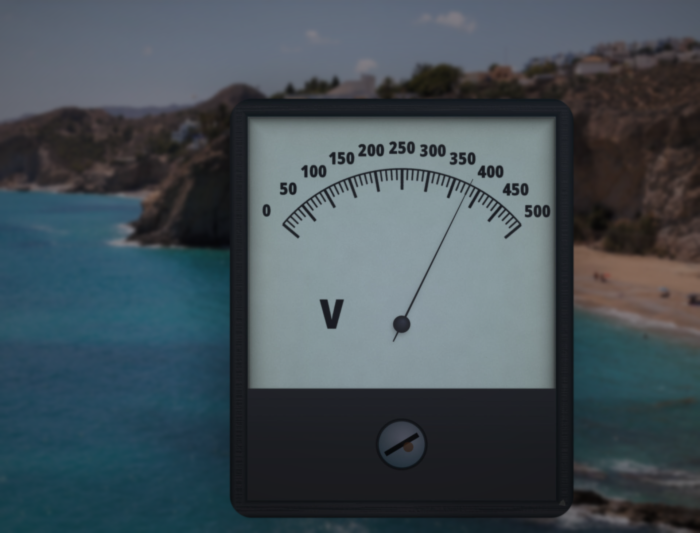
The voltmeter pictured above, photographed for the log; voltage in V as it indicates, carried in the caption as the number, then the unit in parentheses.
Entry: 380 (V)
